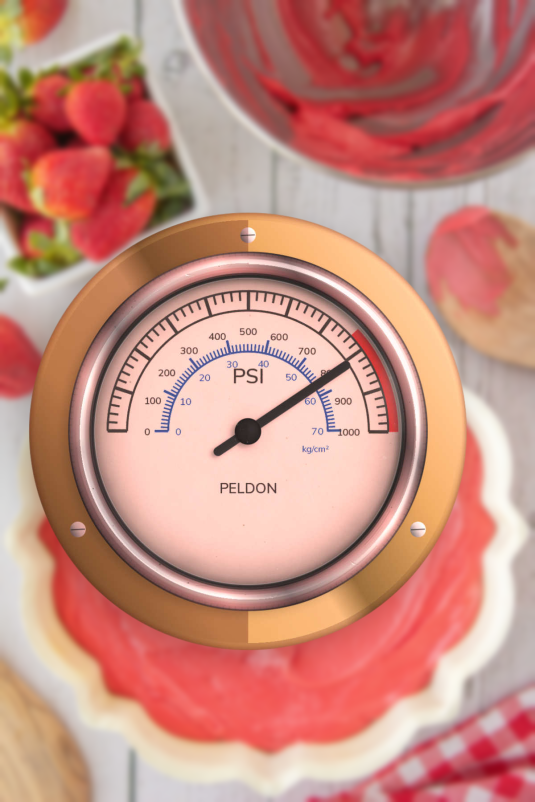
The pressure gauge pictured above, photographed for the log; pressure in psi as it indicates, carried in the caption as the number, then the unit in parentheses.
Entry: 810 (psi)
